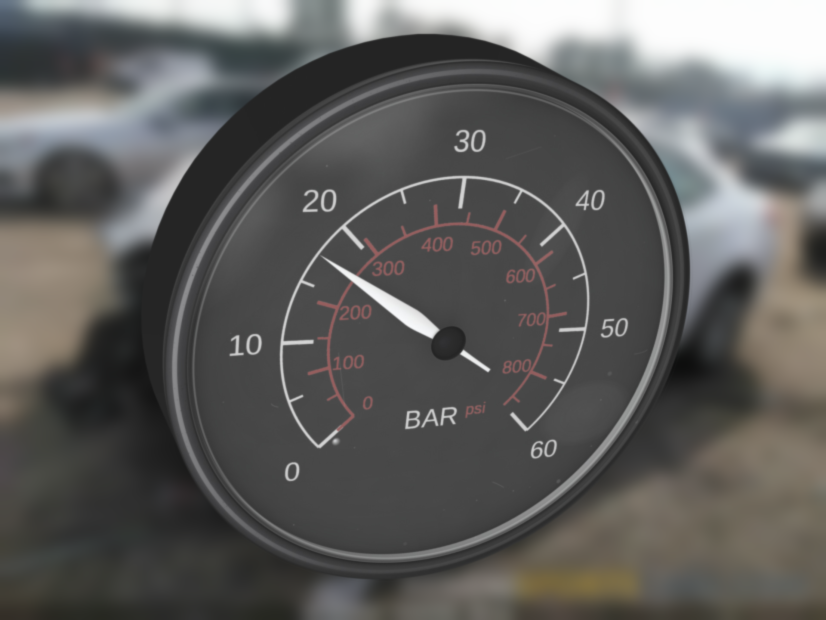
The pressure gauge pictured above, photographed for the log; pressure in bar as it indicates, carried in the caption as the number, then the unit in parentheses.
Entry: 17.5 (bar)
